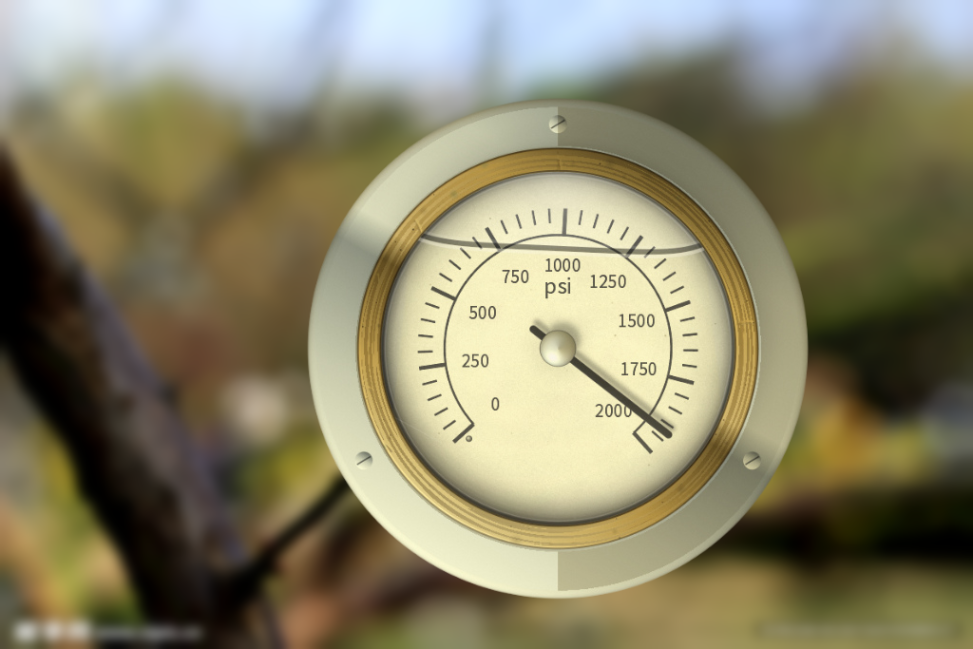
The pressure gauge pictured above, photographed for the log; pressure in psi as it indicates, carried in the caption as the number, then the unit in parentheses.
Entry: 1925 (psi)
